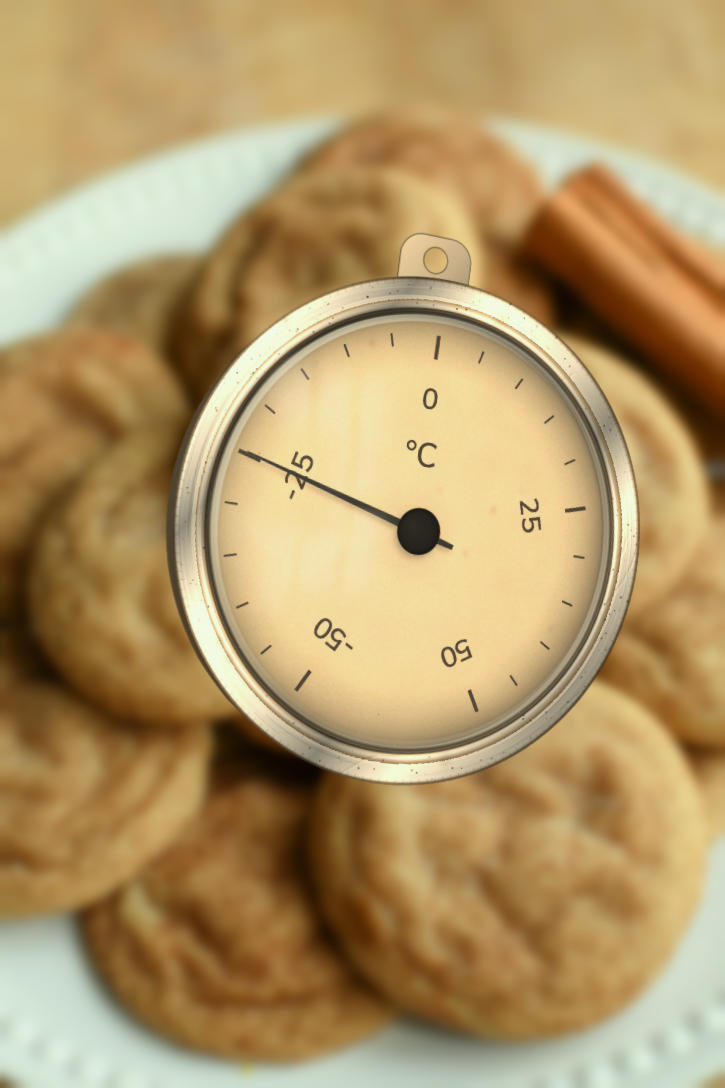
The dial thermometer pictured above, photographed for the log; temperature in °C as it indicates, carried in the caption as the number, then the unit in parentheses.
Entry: -25 (°C)
